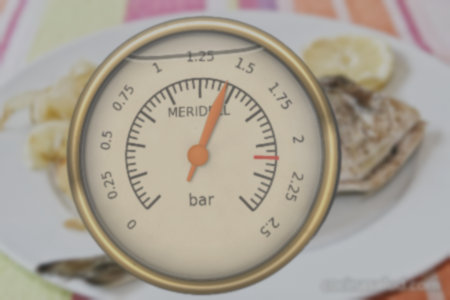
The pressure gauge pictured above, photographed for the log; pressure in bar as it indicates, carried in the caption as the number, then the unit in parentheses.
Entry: 1.45 (bar)
